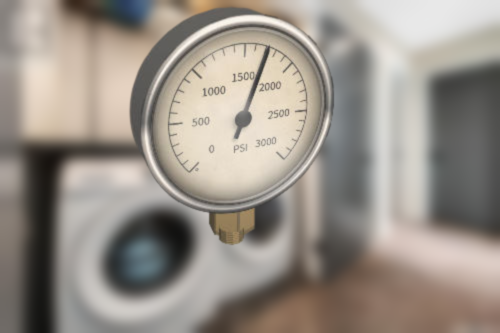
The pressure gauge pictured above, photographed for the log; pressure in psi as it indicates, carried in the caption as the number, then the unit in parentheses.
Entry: 1700 (psi)
